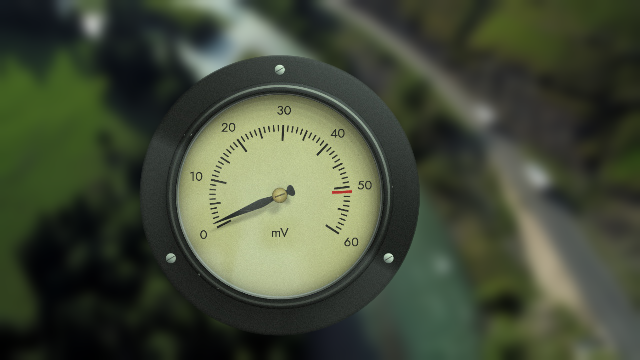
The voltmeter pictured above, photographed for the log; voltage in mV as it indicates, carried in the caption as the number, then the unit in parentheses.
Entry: 1 (mV)
